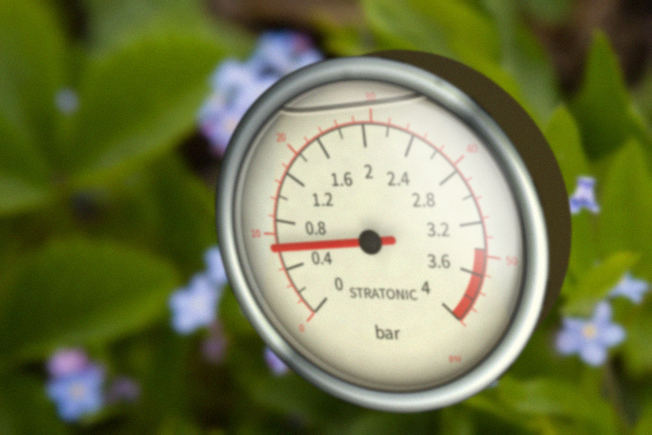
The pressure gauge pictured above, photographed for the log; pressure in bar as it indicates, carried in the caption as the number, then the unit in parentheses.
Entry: 0.6 (bar)
